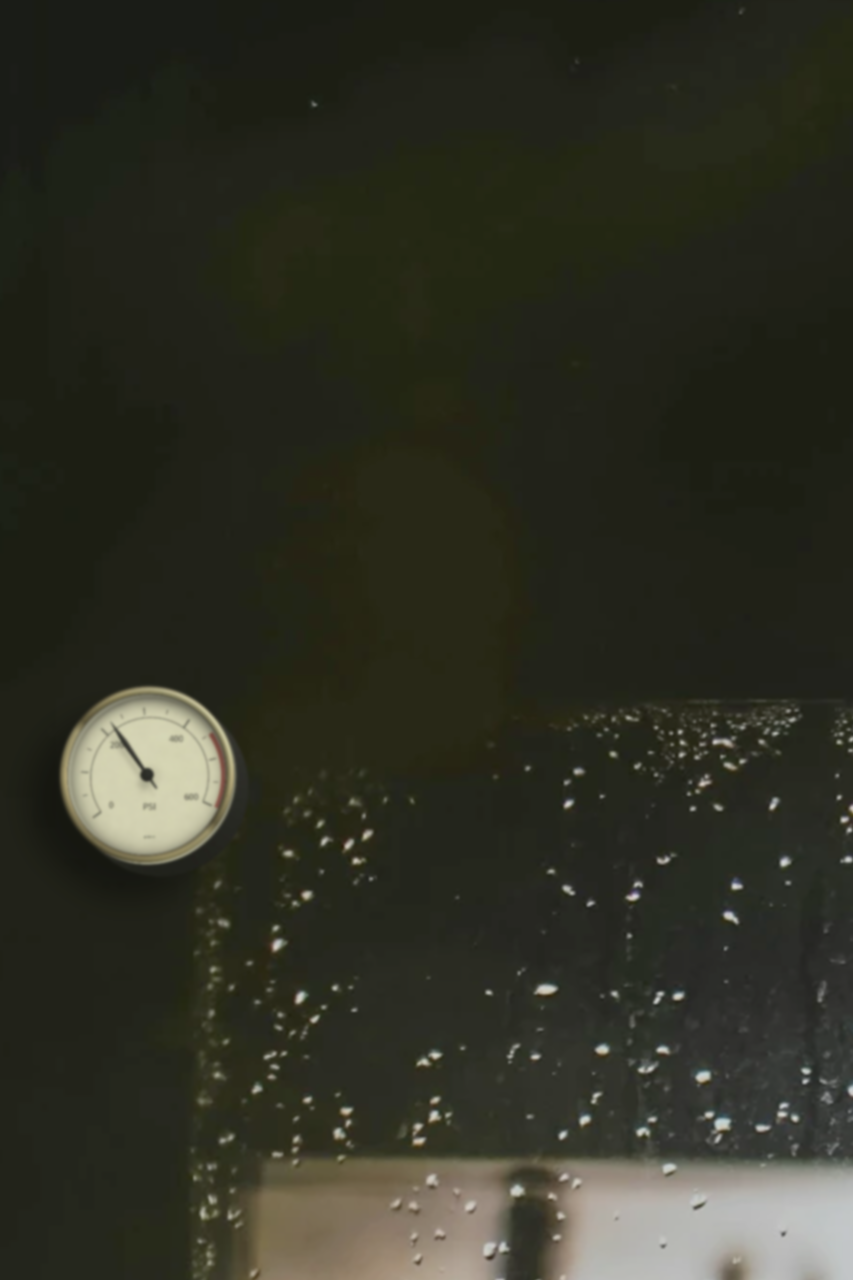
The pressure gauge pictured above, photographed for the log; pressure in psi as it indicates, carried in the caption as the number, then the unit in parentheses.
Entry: 225 (psi)
